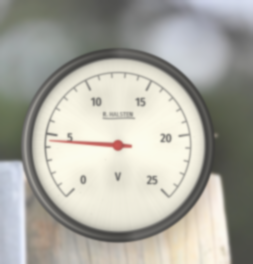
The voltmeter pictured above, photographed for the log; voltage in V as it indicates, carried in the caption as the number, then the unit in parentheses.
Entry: 4.5 (V)
